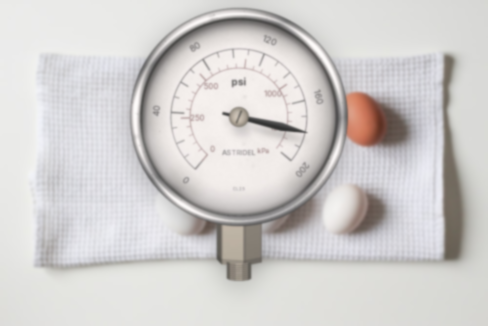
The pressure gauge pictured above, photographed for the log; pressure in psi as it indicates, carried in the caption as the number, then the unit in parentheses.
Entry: 180 (psi)
